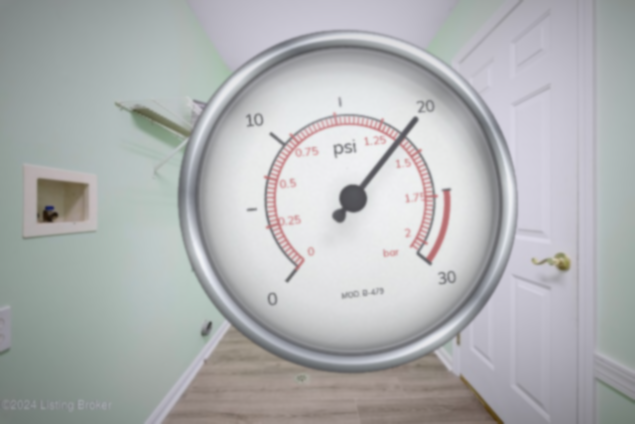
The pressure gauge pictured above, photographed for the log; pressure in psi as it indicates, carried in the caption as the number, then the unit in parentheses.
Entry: 20 (psi)
